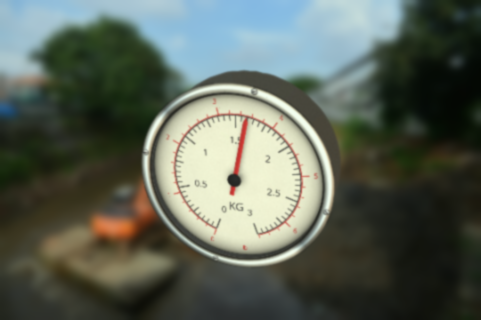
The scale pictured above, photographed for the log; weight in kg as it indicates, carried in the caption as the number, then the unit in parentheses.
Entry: 1.6 (kg)
